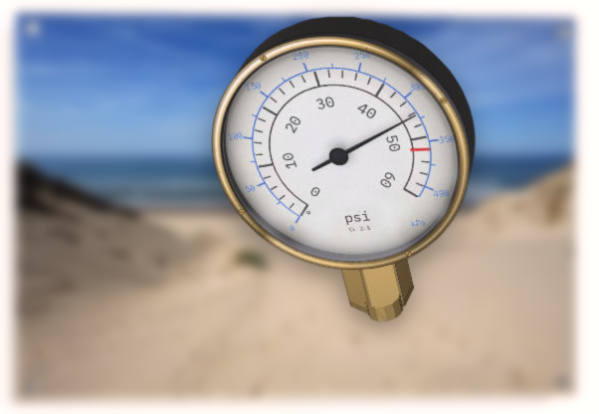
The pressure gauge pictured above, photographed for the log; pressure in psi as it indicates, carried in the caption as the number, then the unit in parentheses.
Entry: 46 (psi)
